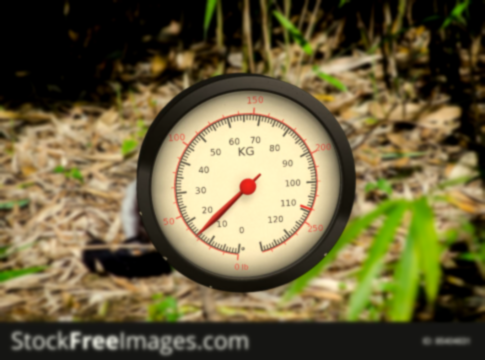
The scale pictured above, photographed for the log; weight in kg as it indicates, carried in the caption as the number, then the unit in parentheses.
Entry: 15 (kg)
